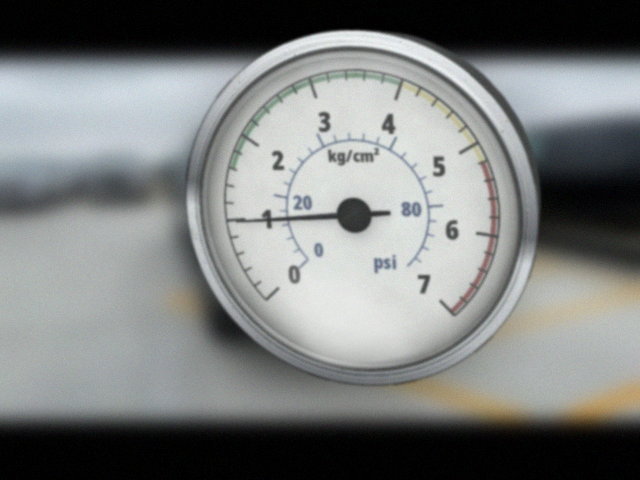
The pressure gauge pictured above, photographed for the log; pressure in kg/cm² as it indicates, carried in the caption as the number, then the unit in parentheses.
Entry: 1 (kg/cm²)
